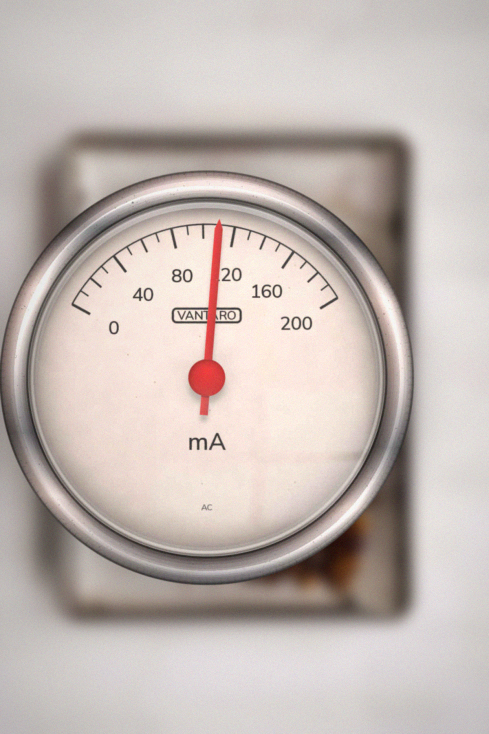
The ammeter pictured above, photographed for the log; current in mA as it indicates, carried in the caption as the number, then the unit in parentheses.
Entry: 110 (mA)
